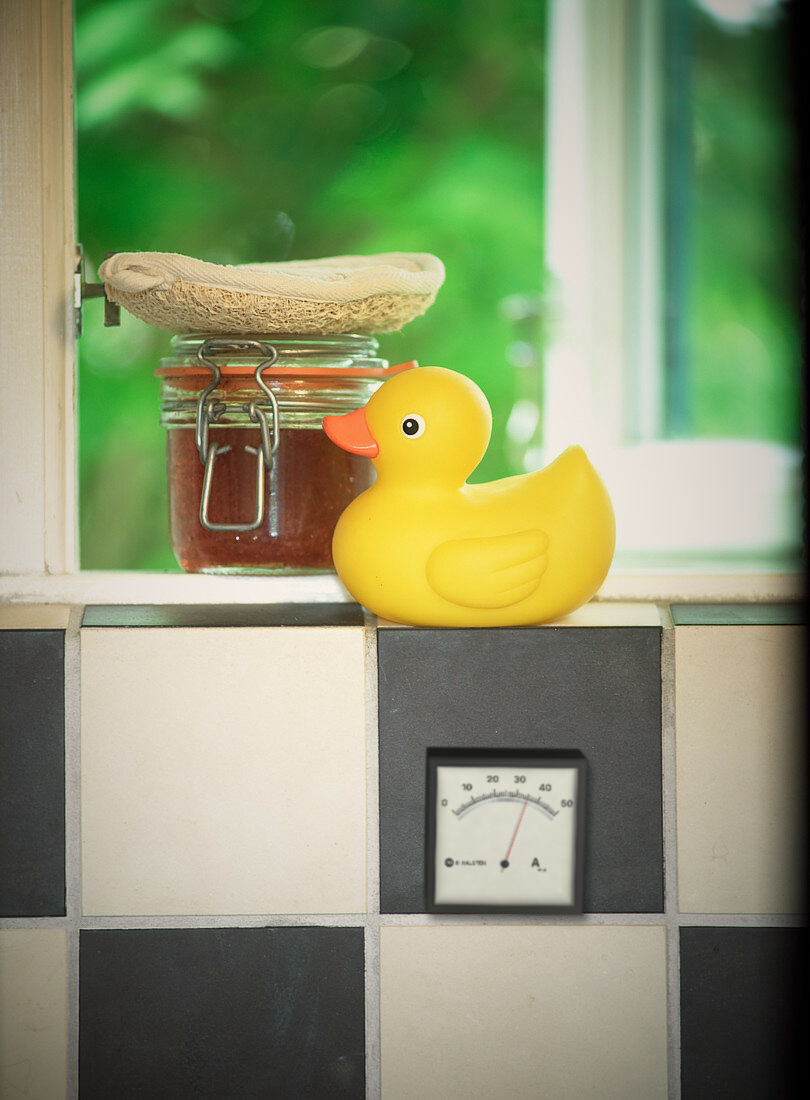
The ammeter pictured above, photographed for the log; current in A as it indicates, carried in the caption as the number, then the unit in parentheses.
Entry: 35 (A)
